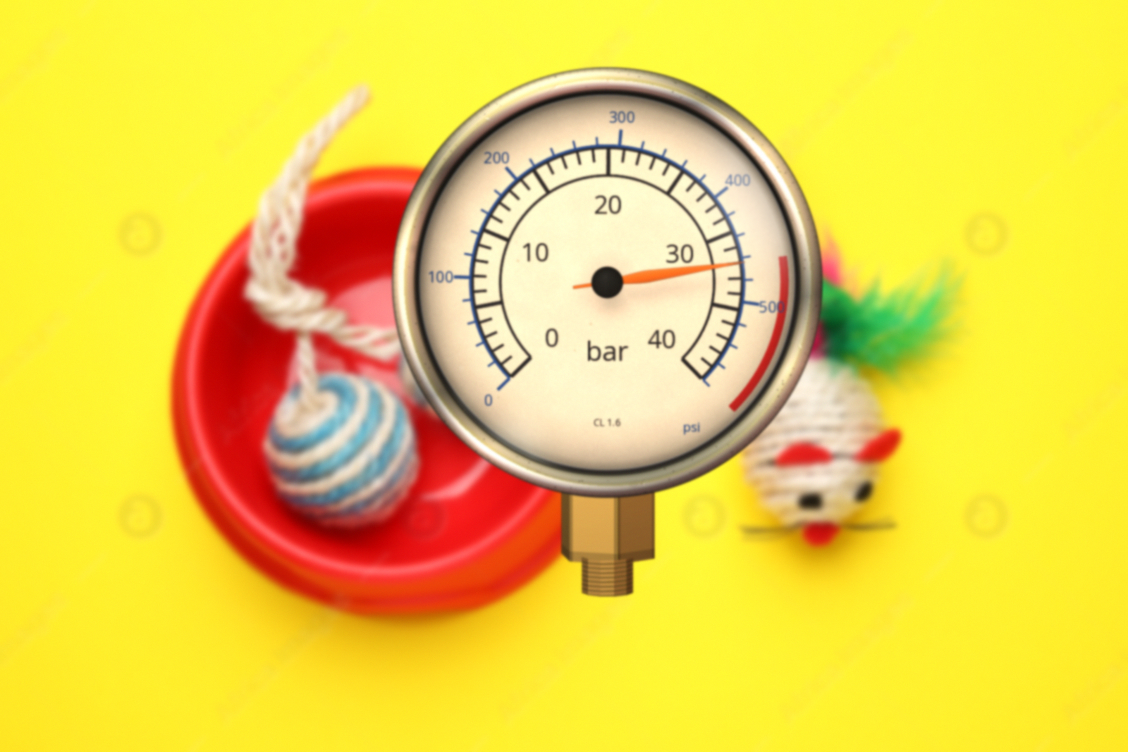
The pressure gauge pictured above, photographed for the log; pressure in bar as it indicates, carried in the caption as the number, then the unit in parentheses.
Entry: 32 (bar)
